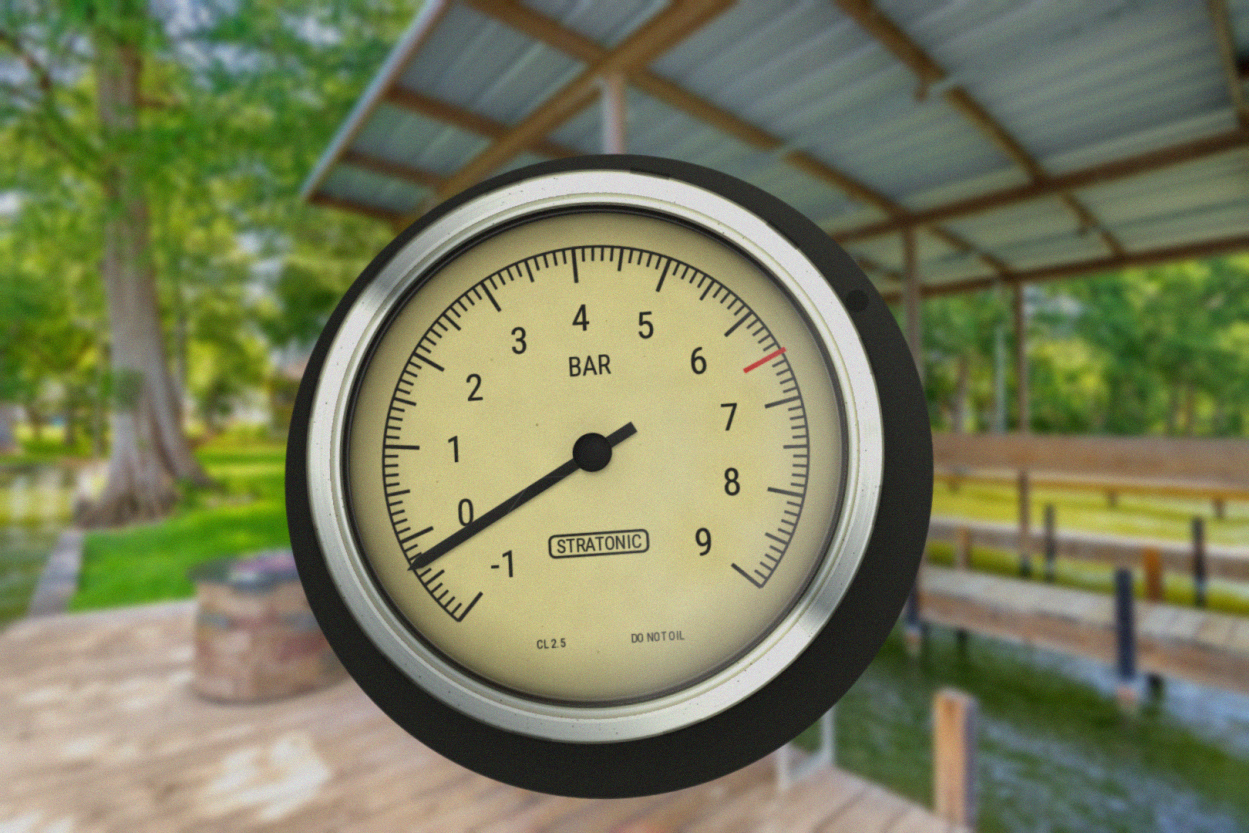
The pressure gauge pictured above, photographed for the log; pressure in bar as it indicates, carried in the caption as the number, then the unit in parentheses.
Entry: -0.3 (bar)
